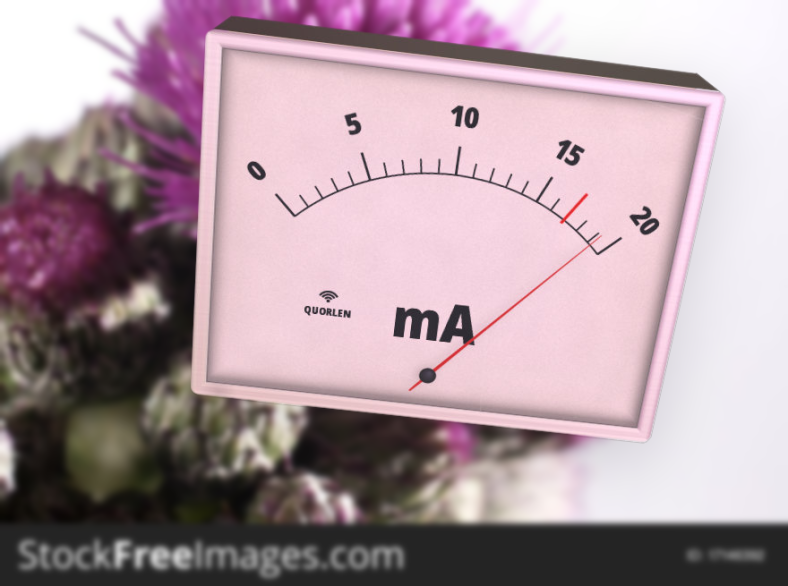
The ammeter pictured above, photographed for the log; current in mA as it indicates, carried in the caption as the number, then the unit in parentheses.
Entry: 19 (mA)
